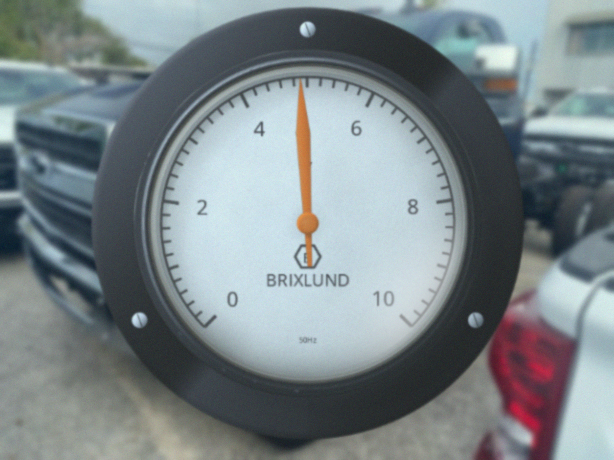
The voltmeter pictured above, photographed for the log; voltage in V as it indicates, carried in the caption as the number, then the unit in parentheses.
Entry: 4.9 (V)
